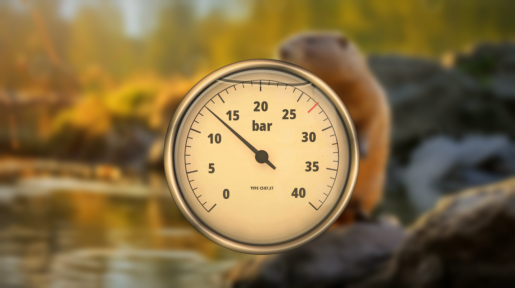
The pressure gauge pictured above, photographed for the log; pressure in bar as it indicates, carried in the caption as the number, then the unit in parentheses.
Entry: 13 (bar)
